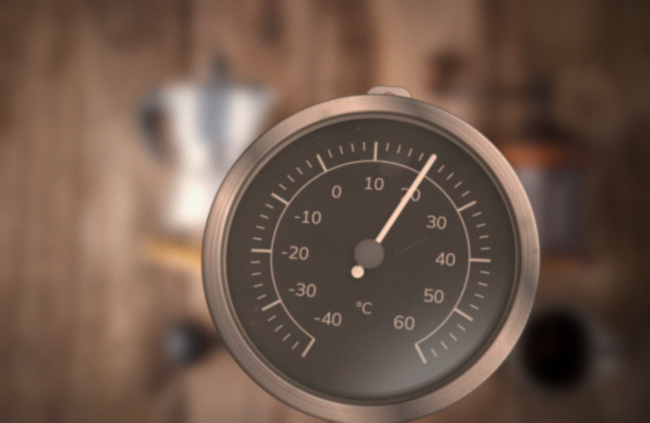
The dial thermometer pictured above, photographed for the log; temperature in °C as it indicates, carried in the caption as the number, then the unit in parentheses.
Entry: 20 (°C)
